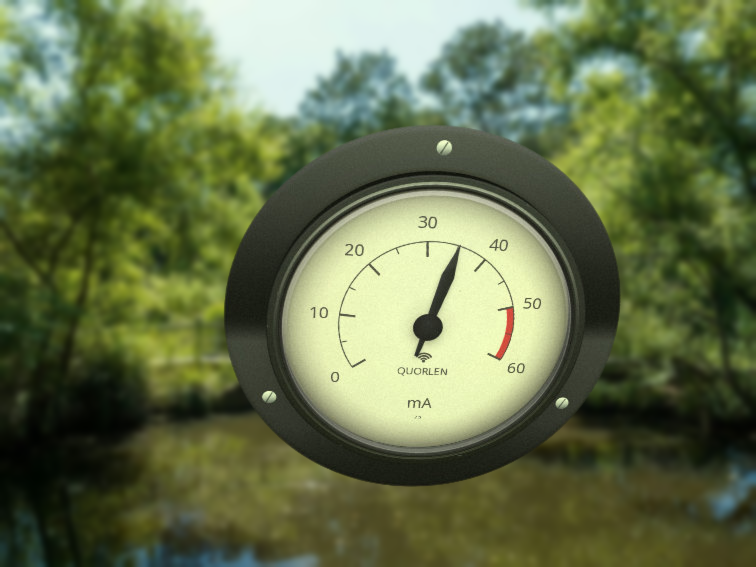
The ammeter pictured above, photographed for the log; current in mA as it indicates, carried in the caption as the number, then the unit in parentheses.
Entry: 35 (mA)
